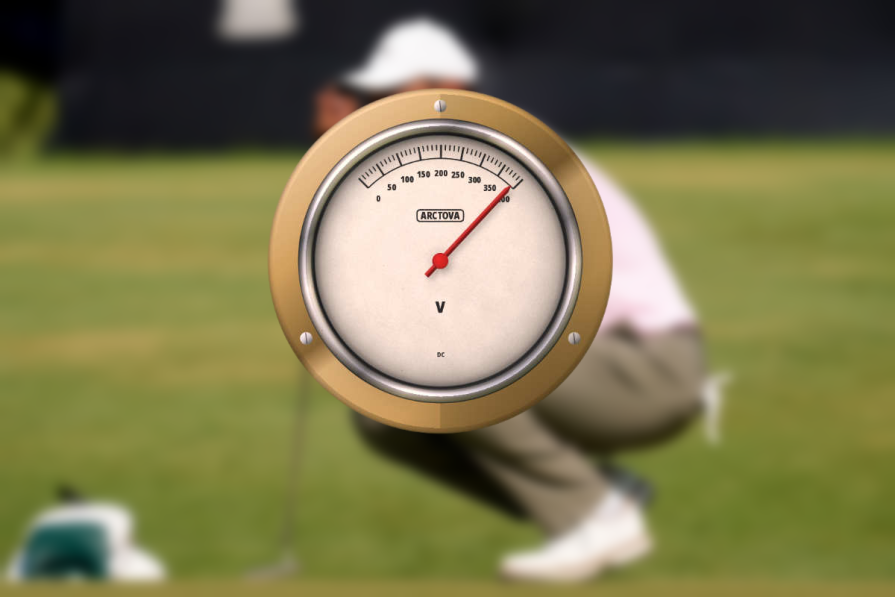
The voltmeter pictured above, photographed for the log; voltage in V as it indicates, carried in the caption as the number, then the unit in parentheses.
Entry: 390 (V)
